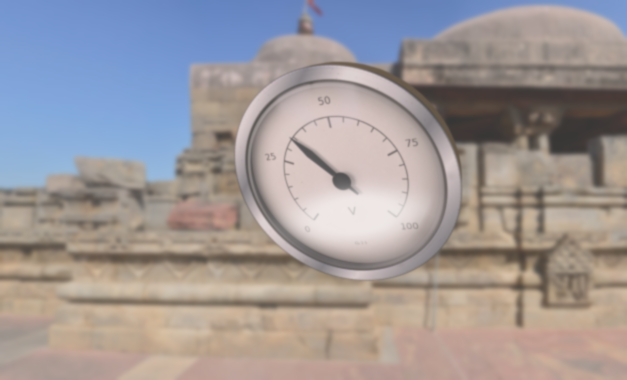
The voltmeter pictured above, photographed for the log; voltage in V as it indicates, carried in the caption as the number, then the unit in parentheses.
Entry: 35 (V)
